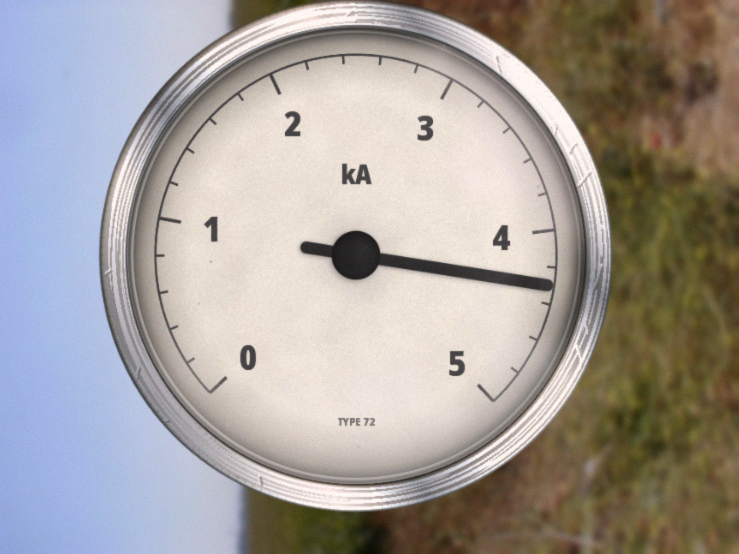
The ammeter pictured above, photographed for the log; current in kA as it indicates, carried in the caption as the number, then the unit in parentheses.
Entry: 4.3 (kA)
